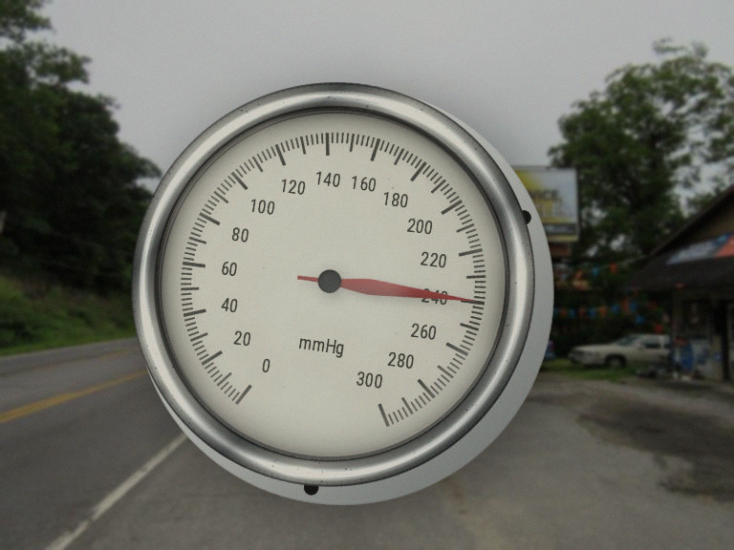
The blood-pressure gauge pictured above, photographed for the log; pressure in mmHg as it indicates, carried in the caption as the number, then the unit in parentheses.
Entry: 240 (mmHg)
